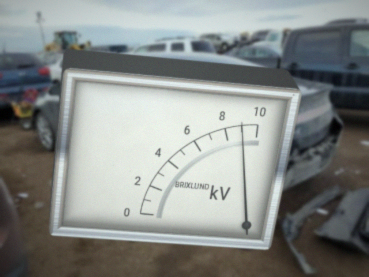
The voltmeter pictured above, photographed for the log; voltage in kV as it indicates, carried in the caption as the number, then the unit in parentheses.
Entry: 9 (kV)
